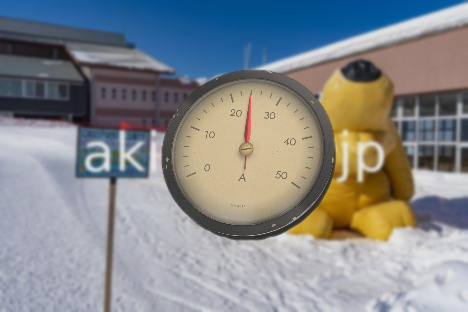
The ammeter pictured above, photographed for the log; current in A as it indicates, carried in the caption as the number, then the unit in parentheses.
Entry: 24 (A)
